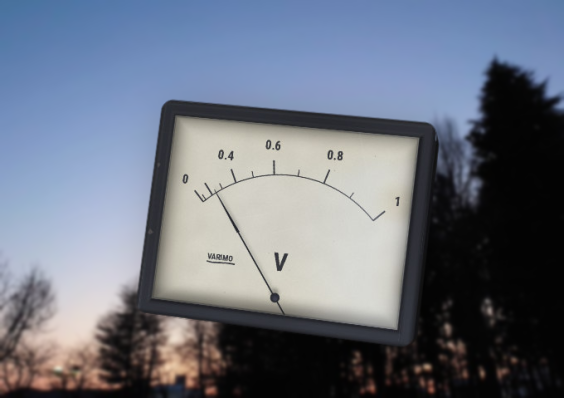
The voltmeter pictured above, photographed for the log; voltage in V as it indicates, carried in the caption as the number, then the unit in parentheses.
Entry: 0.25 (V)
